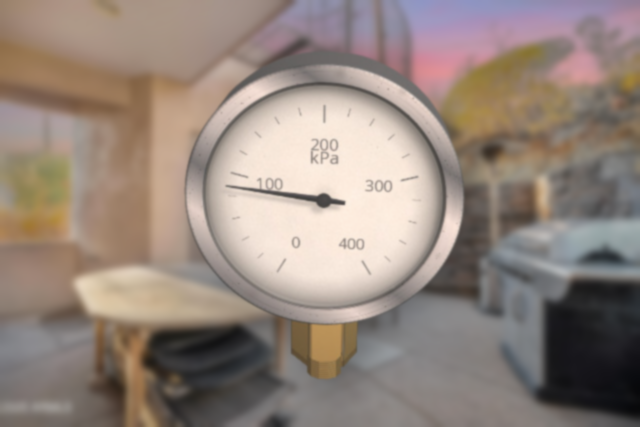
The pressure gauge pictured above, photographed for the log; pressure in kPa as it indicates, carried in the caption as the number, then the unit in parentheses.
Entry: 90 (kPa)
